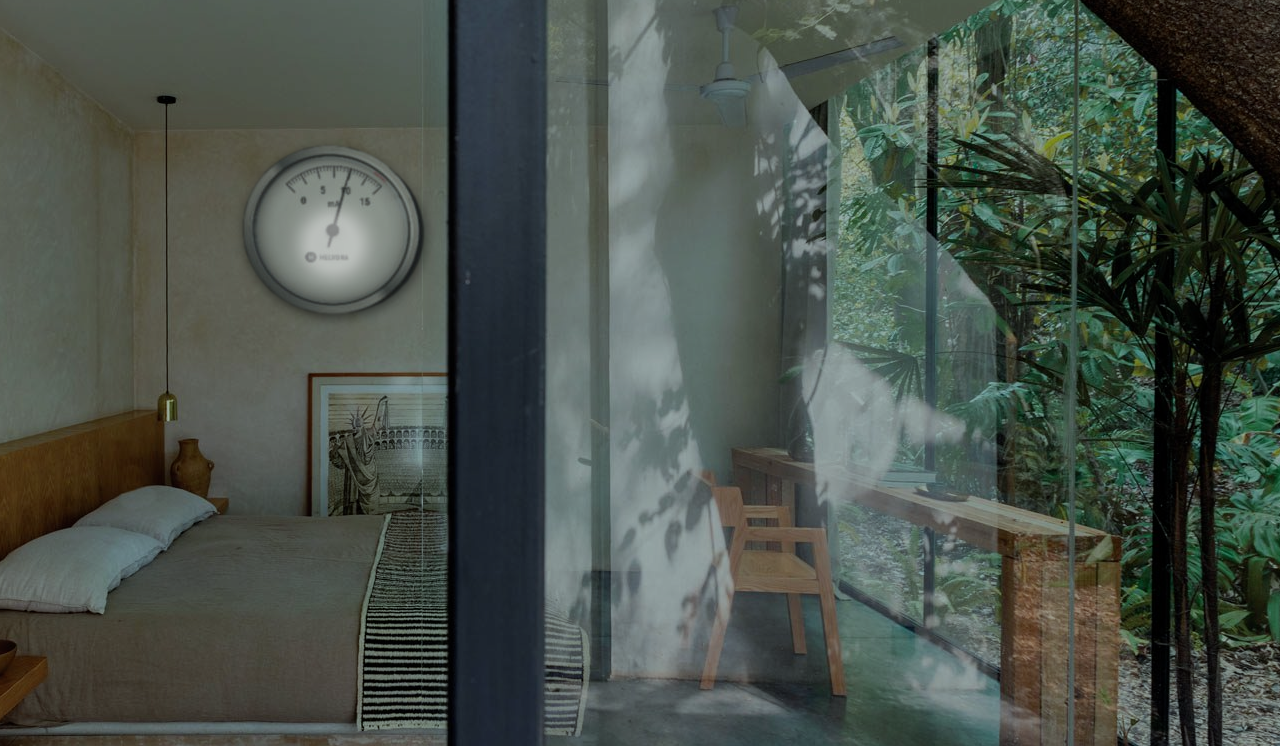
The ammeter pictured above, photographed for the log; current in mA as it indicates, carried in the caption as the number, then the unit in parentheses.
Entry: 10 (mA)
